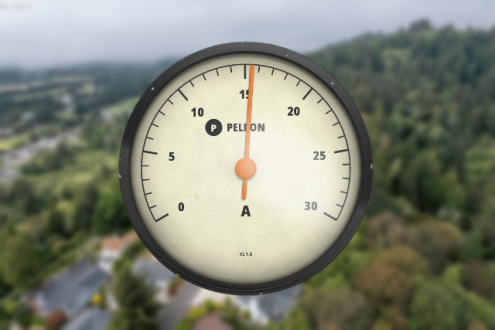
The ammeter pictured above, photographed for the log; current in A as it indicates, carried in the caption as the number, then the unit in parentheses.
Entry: 15.5 (A)
